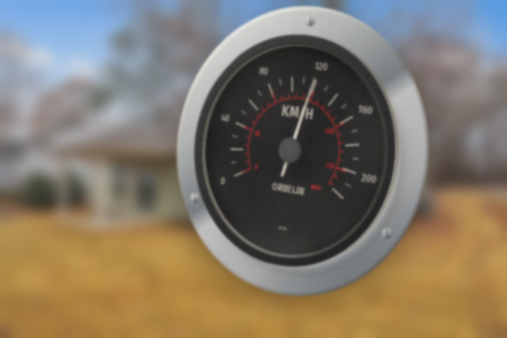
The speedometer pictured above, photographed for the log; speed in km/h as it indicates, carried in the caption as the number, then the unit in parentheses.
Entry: 120 (km/h)
